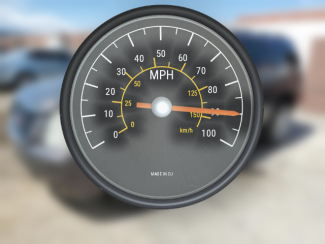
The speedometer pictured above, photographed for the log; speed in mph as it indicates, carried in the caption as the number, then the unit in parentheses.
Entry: 90 (mph)
